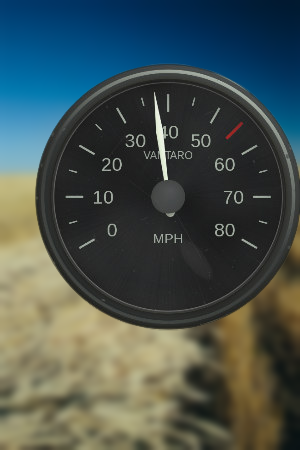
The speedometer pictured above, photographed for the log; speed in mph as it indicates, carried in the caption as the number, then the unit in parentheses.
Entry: 37.5 (mph)
